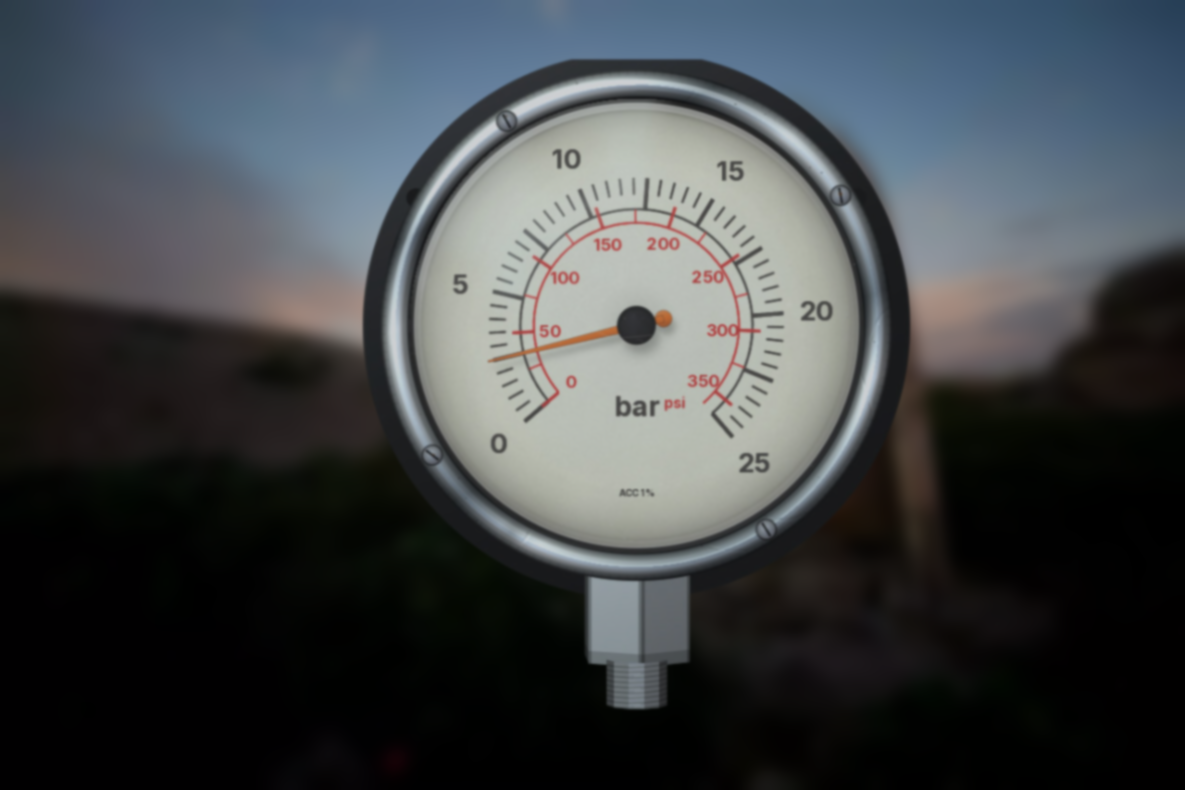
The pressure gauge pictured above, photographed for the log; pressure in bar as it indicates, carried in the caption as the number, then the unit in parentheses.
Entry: 2.5 (bar)
